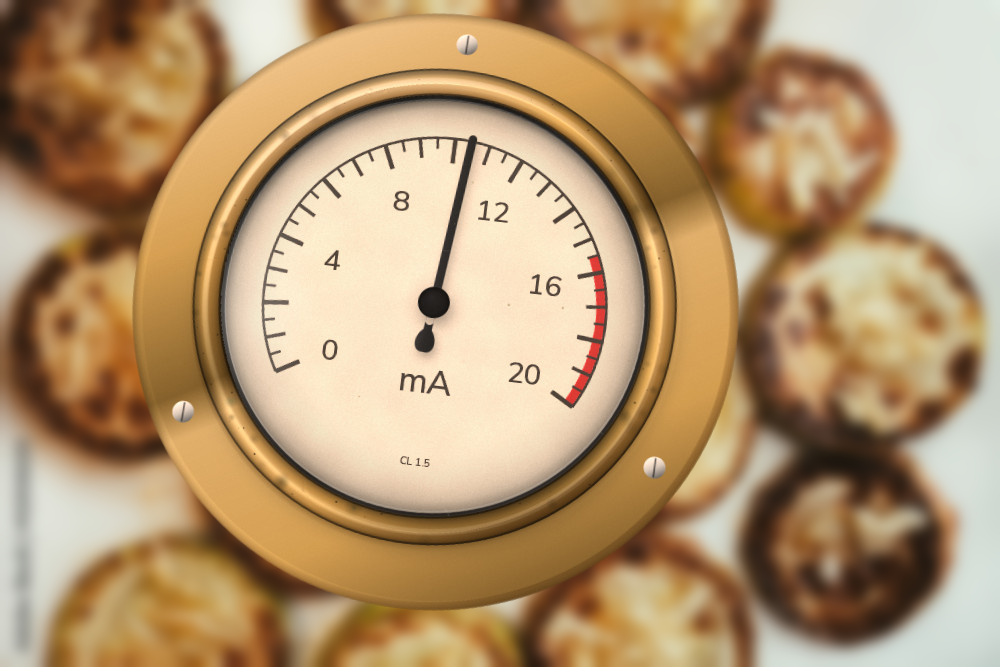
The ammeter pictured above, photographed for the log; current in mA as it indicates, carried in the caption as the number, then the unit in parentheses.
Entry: 10.5 (mA)
